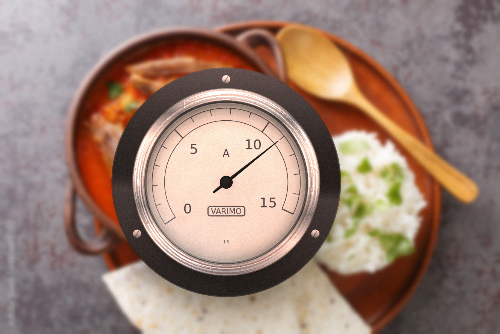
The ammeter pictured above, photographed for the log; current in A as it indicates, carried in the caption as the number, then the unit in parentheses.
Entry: 11 (A)
